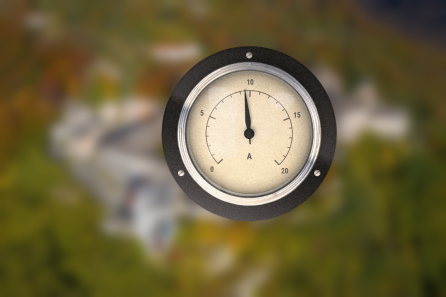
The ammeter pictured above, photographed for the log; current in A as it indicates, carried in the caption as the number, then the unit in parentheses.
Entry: 9.5 (A)
